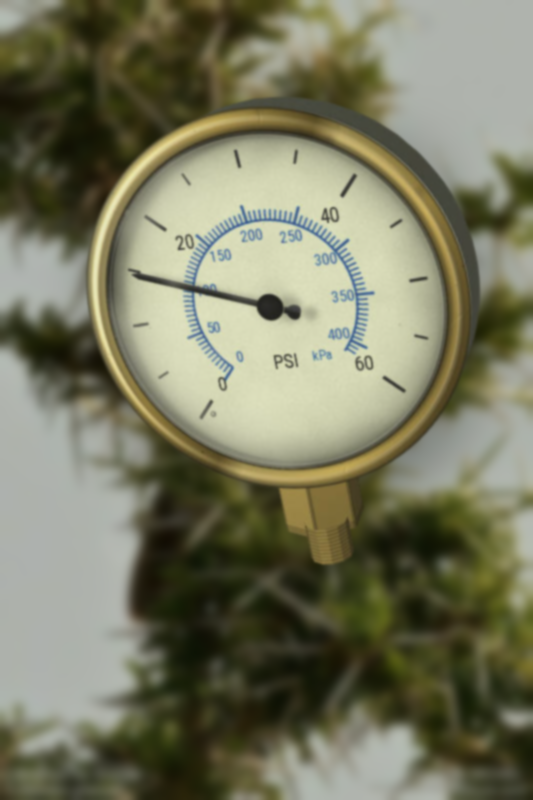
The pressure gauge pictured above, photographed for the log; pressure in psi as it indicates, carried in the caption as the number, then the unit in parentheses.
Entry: 15 (psi)
